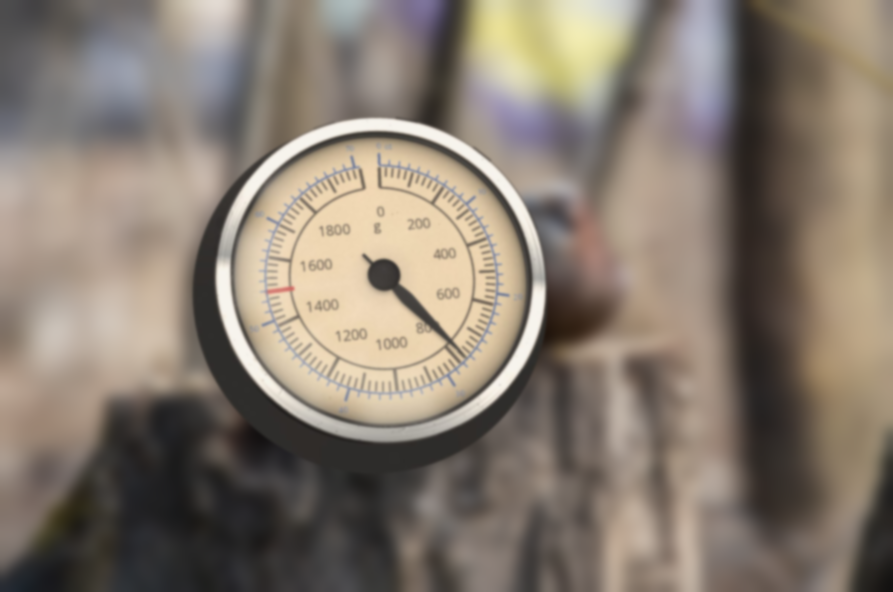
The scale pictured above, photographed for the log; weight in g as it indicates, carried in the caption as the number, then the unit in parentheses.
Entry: 780 (g)
